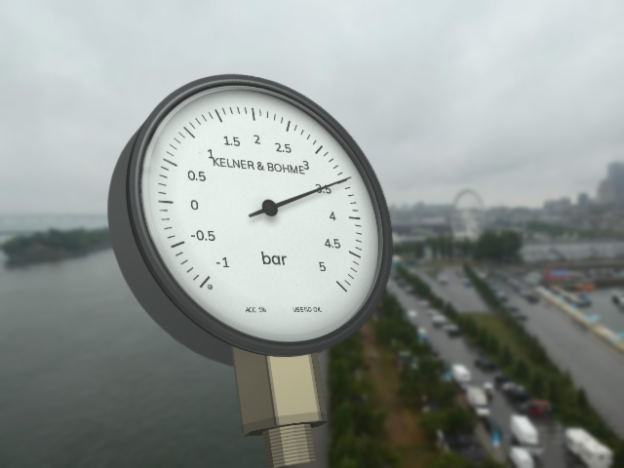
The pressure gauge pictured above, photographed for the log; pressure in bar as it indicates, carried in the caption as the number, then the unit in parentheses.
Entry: 3.5 (bar)
